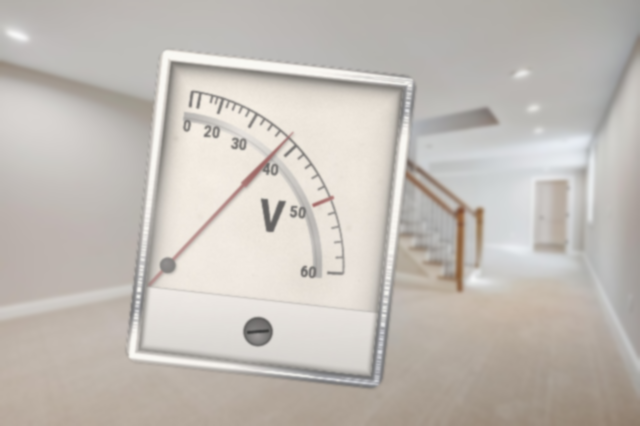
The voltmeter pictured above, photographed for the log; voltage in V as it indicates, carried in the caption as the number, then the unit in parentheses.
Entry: 38 (V)
